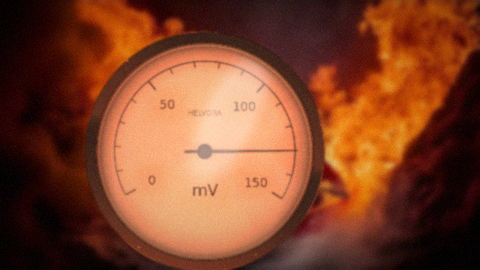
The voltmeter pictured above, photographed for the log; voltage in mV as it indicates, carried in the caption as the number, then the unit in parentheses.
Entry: 130 (mV)
